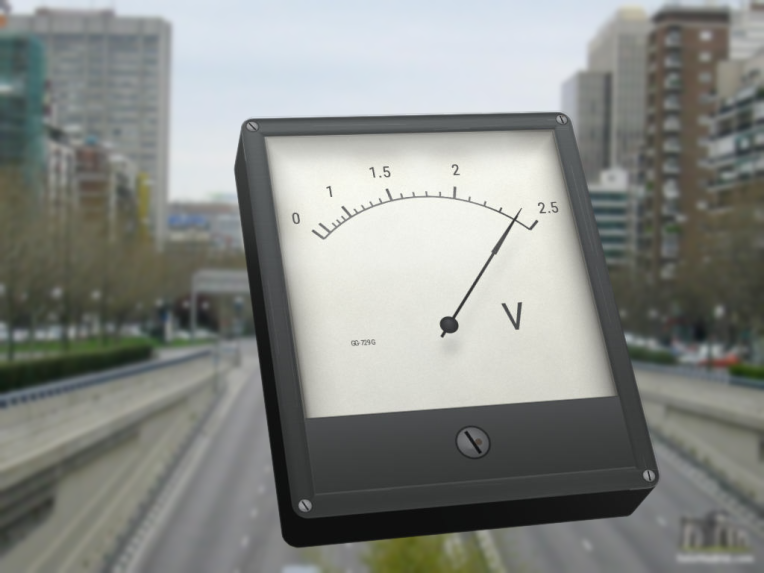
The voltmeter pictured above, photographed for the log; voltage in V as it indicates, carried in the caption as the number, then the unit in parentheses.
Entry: 2.4 (V)
